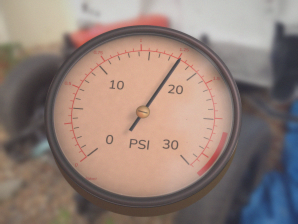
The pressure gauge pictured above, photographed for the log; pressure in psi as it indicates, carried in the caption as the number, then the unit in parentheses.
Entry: 18 (psi)
